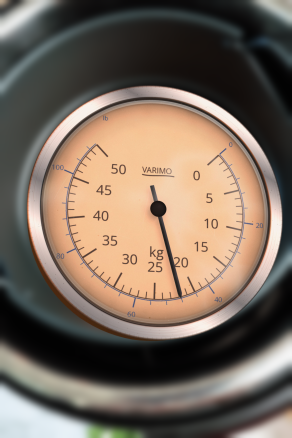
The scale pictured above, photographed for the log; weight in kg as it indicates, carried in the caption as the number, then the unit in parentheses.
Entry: 22 (kg)
